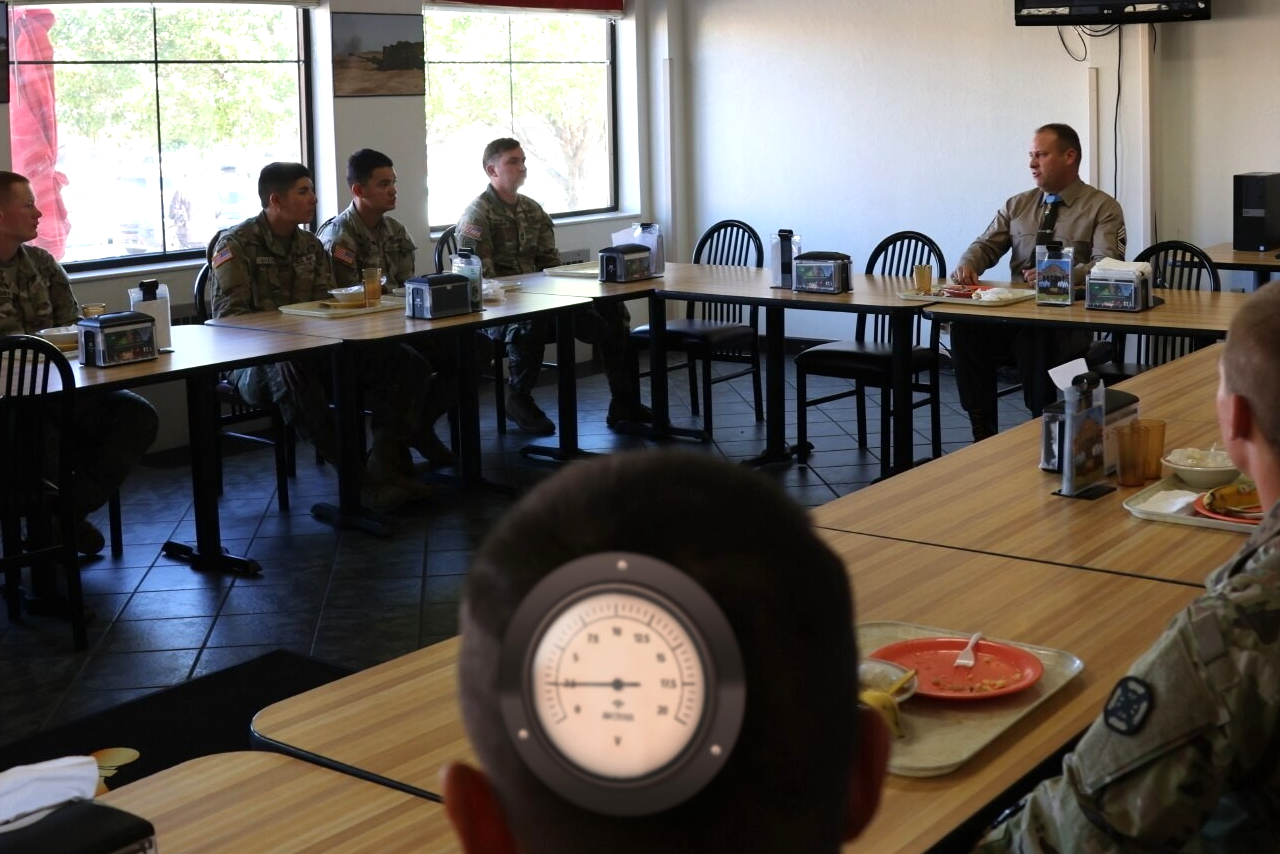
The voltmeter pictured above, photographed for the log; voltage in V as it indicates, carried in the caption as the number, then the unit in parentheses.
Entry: 2.5 (V)
